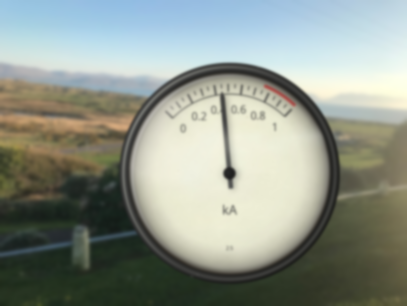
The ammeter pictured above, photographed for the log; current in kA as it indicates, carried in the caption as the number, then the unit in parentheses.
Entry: 0.45 (kA)
